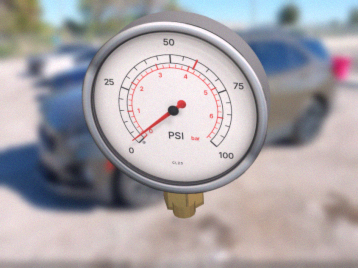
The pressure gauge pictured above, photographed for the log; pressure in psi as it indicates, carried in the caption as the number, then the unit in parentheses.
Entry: 2.5 (psi)
